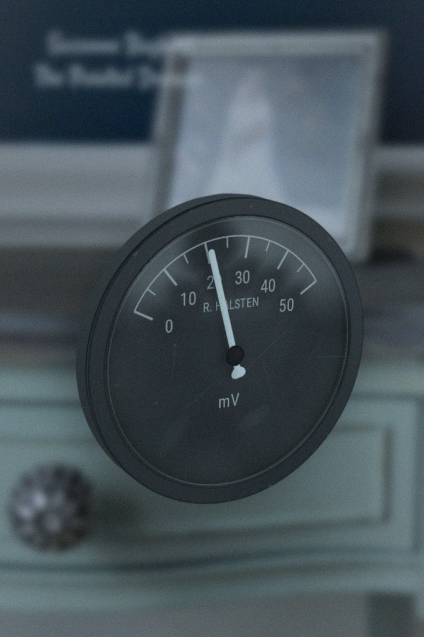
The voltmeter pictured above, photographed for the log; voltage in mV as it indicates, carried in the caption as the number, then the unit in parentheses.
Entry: 20 (mV)
